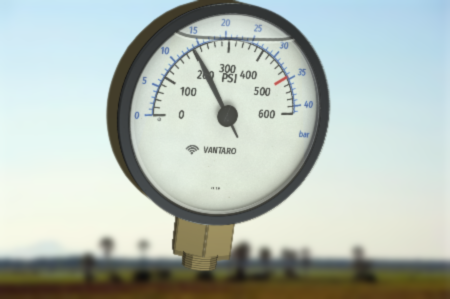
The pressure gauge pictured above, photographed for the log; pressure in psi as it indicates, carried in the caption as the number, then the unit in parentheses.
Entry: 200 (psi)
